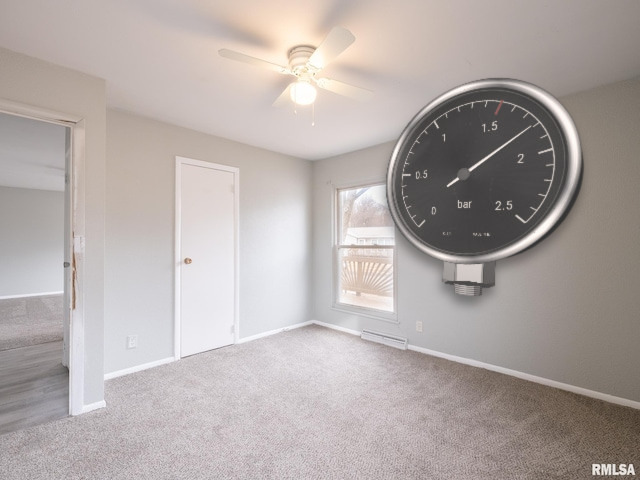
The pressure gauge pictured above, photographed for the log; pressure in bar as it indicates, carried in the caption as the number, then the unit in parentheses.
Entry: 1.8 (bar)
